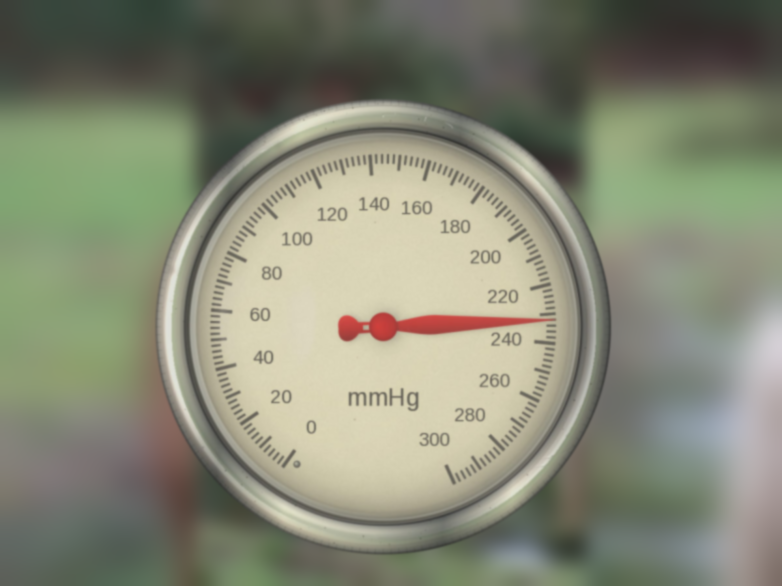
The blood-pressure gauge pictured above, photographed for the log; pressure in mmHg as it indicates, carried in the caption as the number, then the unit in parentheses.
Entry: 232 (mmHg)
